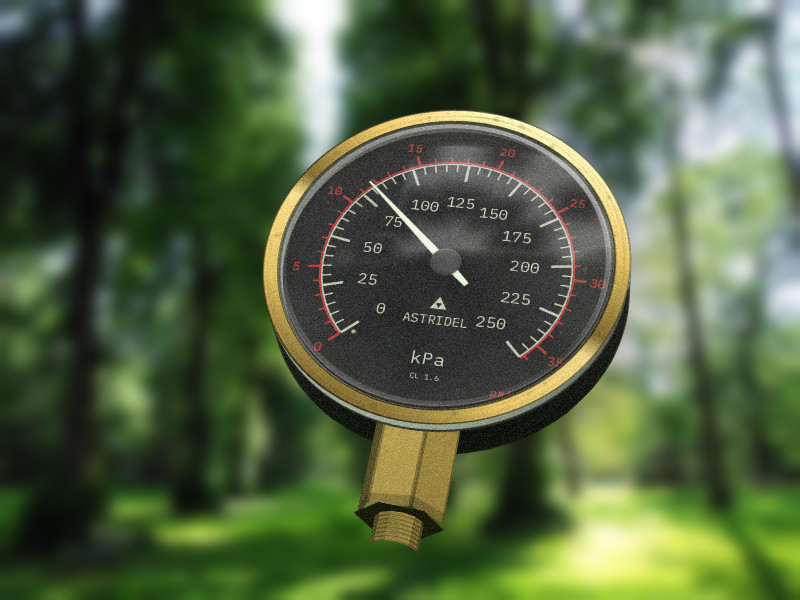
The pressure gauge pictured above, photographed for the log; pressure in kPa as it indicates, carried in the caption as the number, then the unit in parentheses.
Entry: 80 (kPa)
